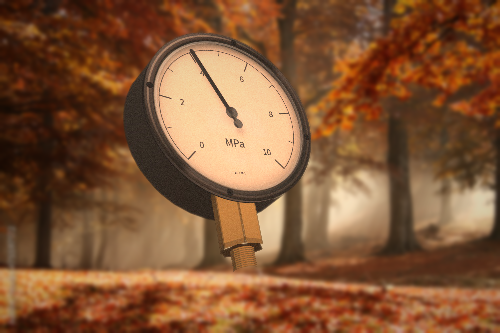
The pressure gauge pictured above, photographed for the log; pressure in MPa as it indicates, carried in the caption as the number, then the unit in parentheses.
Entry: 4 (MPa)
